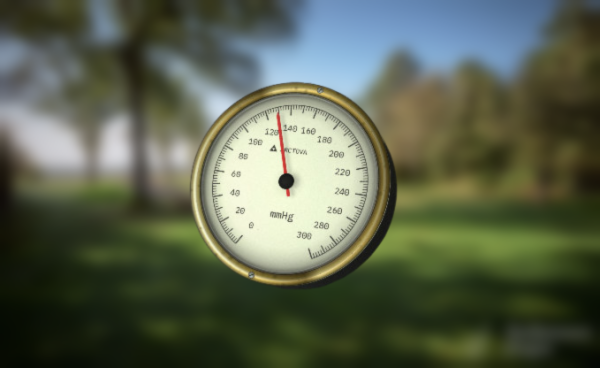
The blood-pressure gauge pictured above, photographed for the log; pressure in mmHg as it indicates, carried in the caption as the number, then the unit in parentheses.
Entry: 130 (mmHg)
